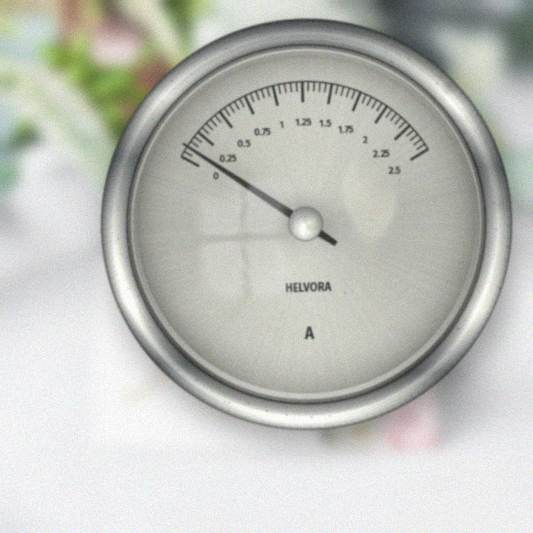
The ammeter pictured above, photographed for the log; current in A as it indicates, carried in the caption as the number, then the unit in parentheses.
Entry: 0.1 (A)
